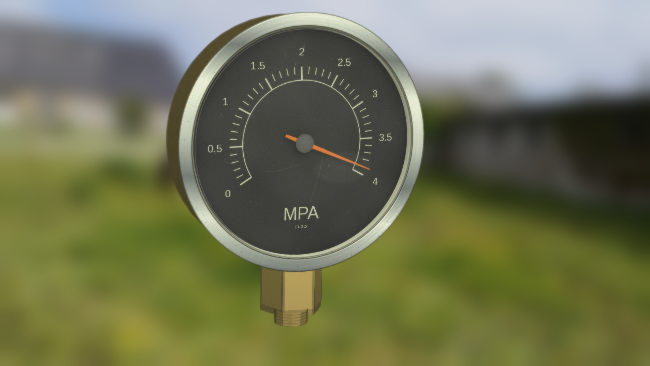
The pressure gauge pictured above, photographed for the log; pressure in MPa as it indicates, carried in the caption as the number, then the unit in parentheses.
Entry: 3.9 (MPa)
